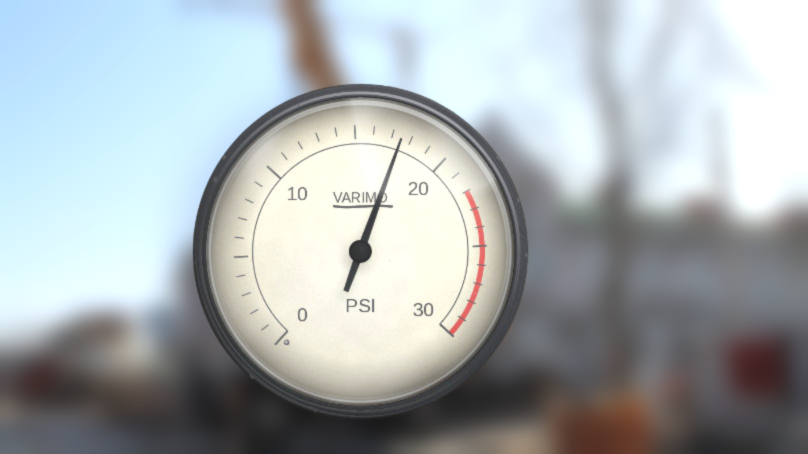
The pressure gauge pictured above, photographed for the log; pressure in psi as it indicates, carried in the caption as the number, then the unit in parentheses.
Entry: 17.5 (psi)
